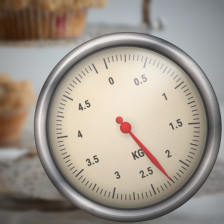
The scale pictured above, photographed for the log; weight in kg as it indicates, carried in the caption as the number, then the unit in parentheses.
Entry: 2.25 (kg)
